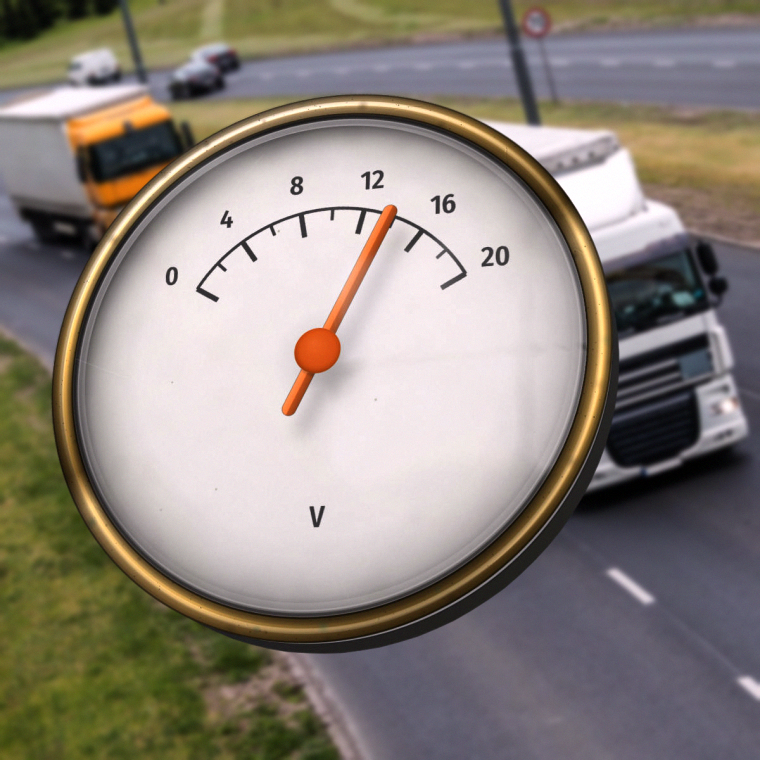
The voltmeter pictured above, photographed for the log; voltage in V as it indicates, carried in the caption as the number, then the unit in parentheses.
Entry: 14 (V)
